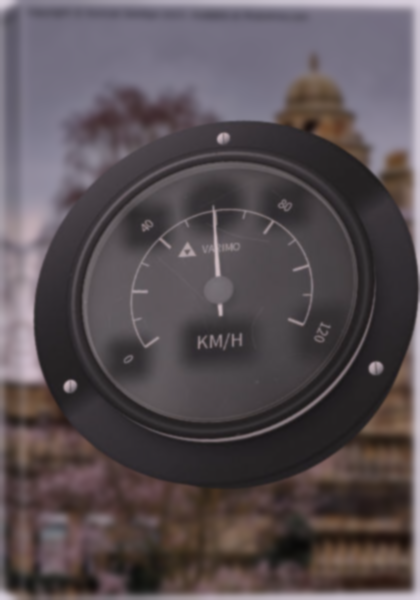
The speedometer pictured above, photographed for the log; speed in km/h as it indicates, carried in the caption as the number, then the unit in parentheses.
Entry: 60 (km/h)
